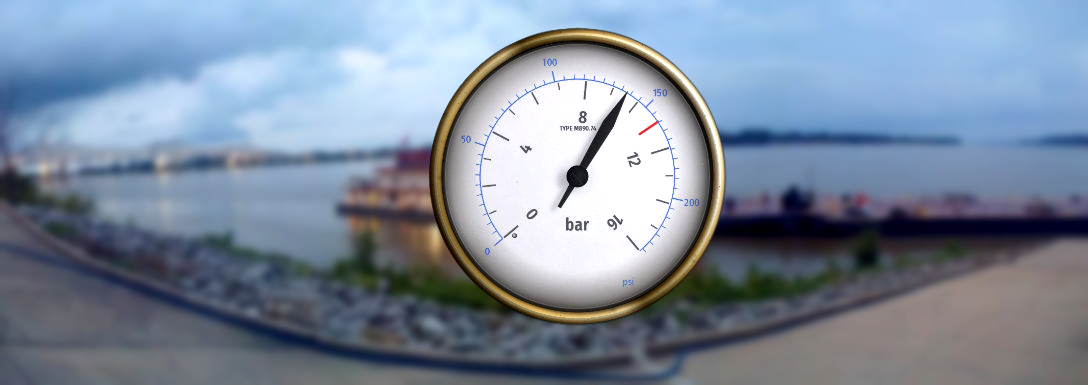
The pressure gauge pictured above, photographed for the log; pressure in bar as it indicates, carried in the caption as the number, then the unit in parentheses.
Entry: 9.5 (bar)
